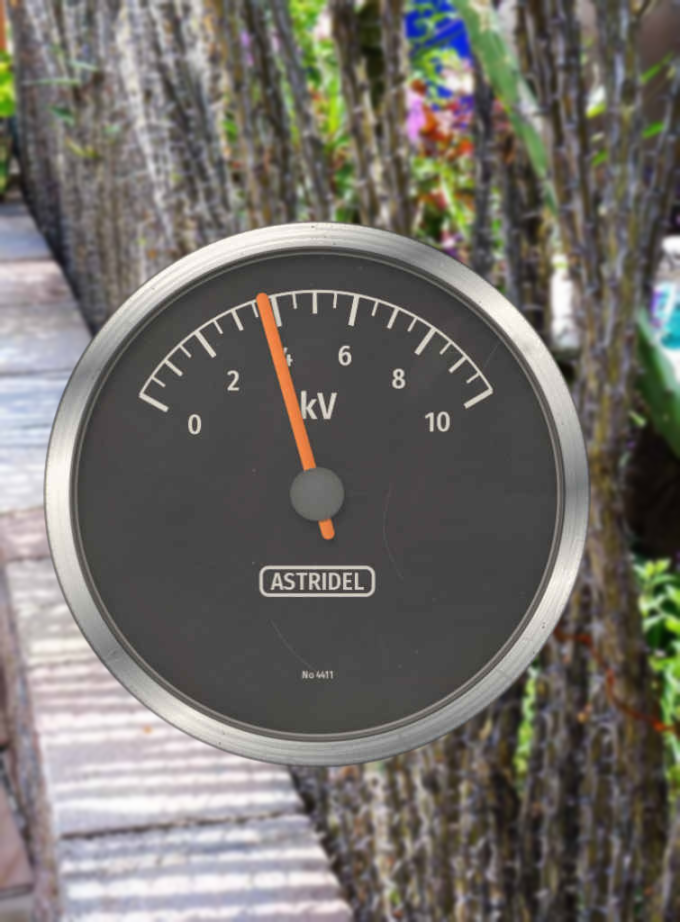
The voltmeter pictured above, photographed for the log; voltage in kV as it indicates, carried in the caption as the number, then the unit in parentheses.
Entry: 3.75 (kV)
